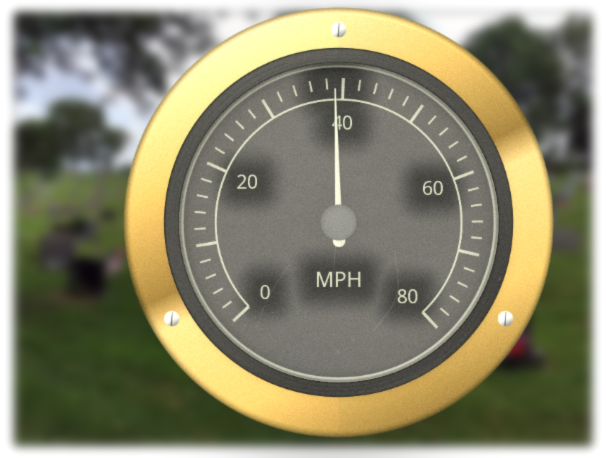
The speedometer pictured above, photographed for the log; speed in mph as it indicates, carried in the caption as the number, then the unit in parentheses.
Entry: 39 (mph)
